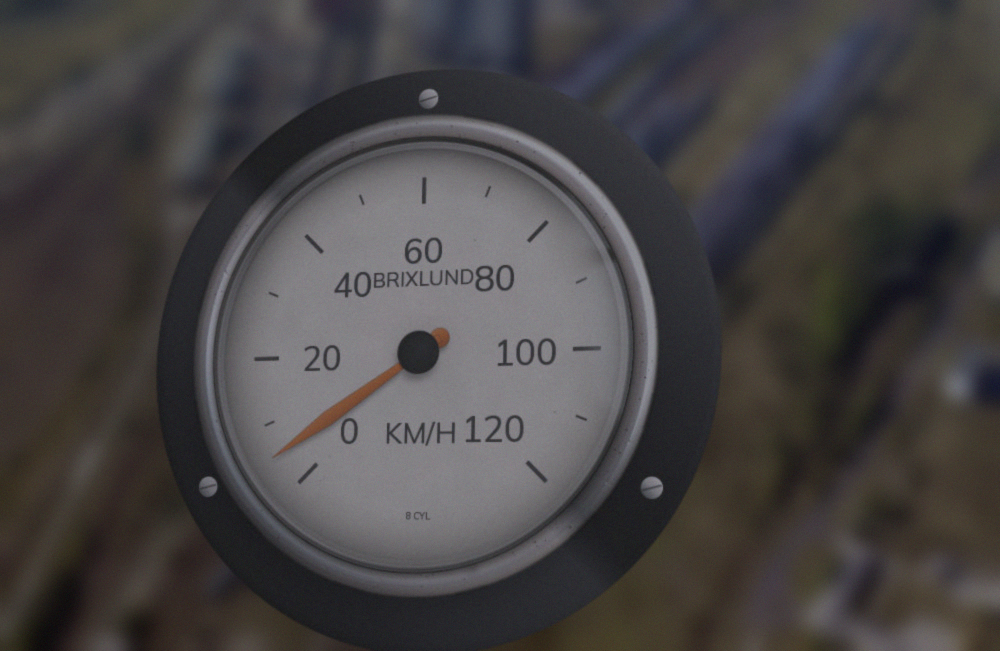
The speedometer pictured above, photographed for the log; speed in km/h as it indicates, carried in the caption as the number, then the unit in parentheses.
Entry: 5 (km/h)
